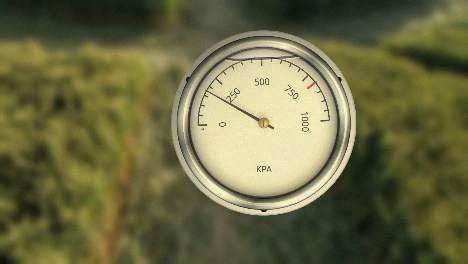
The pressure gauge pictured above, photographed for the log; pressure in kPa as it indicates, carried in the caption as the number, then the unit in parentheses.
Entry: 175 (kPa)
